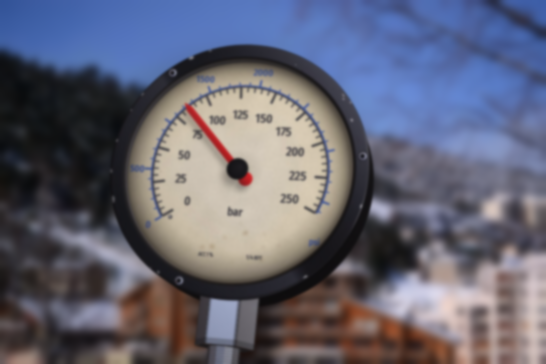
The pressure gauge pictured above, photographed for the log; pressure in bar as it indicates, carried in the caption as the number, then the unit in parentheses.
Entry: 85 (bar)
